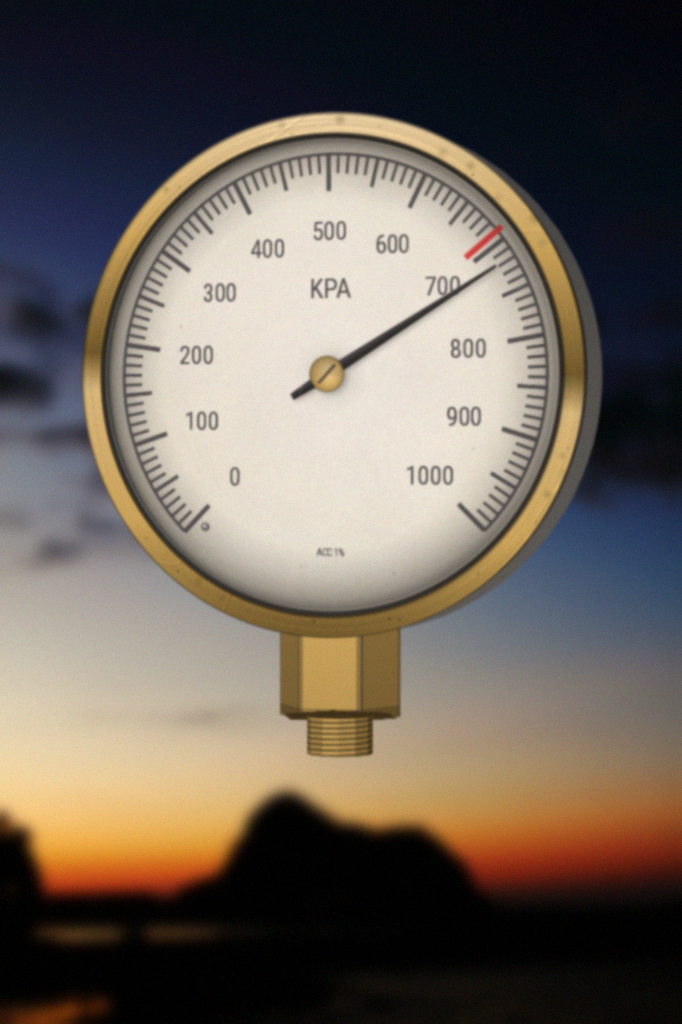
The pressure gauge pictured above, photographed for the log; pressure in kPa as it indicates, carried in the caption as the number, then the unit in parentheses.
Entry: 720 (kPa)
